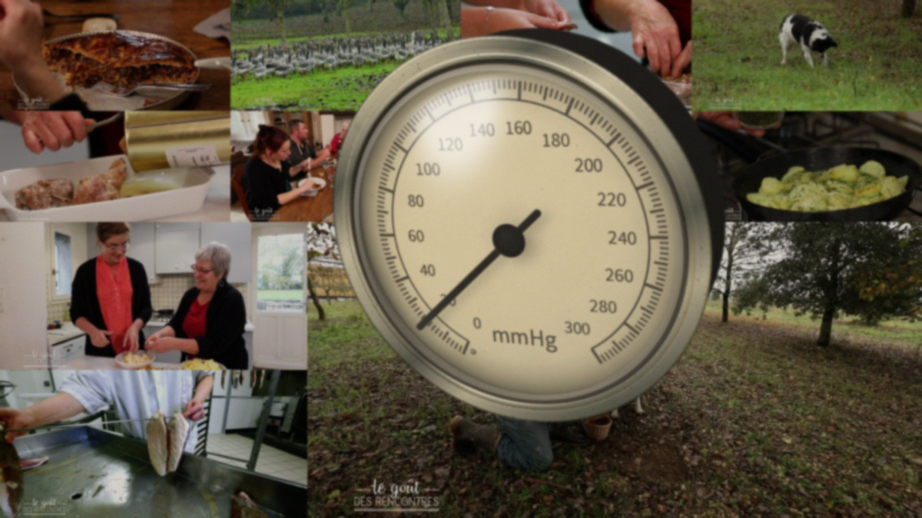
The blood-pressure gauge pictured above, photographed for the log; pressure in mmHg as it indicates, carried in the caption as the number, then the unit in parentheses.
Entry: 20 (mmHg)
